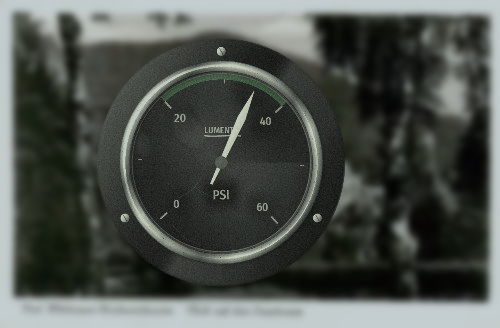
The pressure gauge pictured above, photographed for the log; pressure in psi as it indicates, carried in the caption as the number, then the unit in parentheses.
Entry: 35 (psi)
